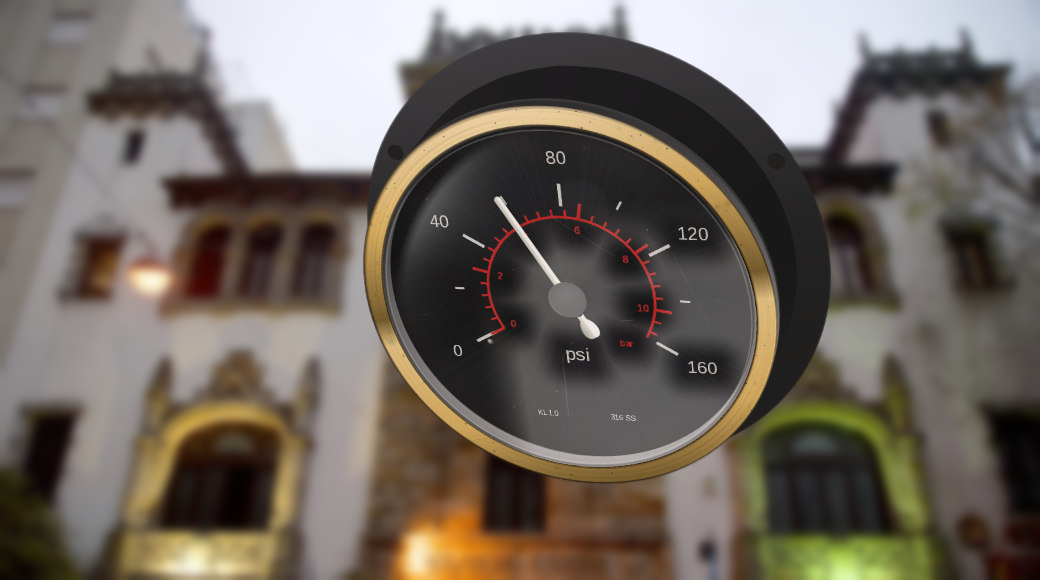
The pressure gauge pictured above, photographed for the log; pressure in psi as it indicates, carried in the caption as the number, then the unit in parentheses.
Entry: 60 (psi)
